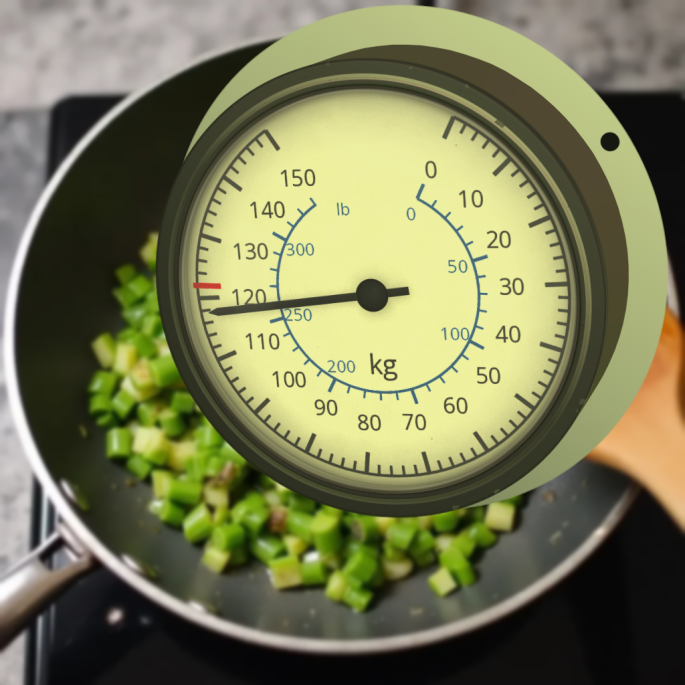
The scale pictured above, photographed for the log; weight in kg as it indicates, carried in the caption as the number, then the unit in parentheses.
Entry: 118 (kg)
